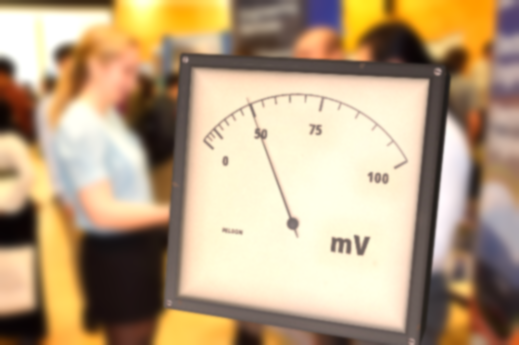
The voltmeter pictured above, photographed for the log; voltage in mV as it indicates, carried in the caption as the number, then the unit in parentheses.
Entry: 50 (mV)
